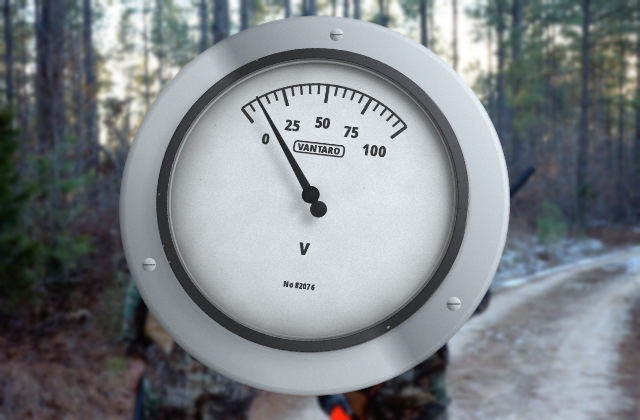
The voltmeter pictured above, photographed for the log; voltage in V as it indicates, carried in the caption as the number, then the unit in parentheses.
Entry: 10 (V)
